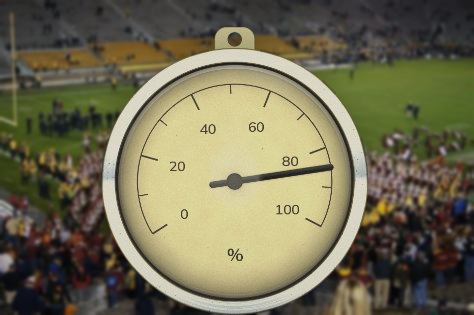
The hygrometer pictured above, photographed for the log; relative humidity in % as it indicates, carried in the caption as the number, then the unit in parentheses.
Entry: 85 (%)
